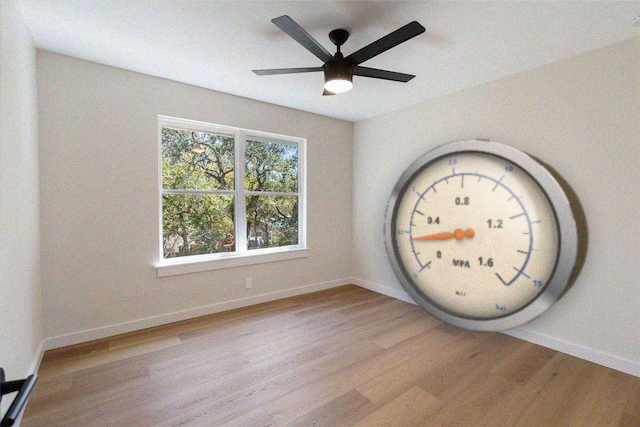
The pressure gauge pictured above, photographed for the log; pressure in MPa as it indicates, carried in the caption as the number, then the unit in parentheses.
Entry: 0.2 (MPa)
